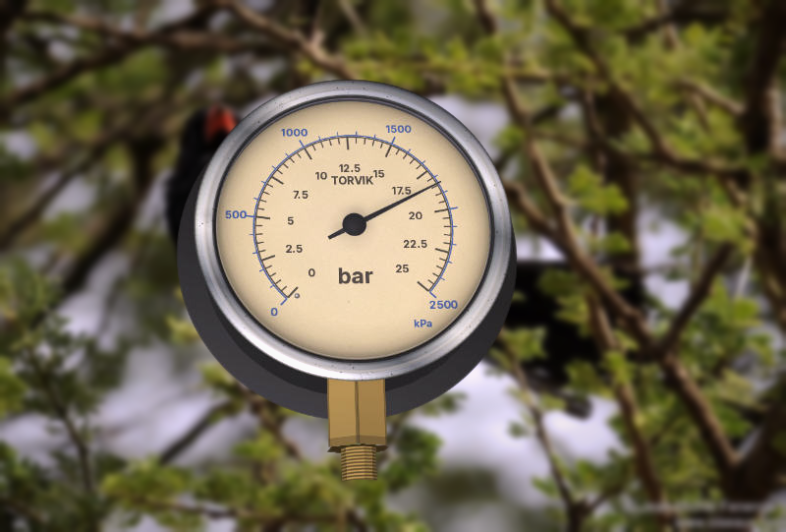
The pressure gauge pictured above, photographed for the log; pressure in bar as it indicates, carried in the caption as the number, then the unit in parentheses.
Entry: 18.5 (bar)
